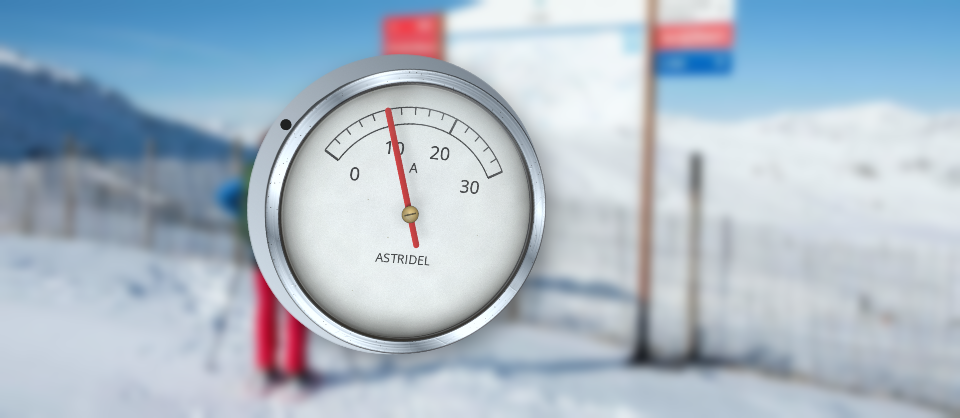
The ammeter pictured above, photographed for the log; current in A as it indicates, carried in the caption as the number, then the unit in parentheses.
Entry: 10 (A)
